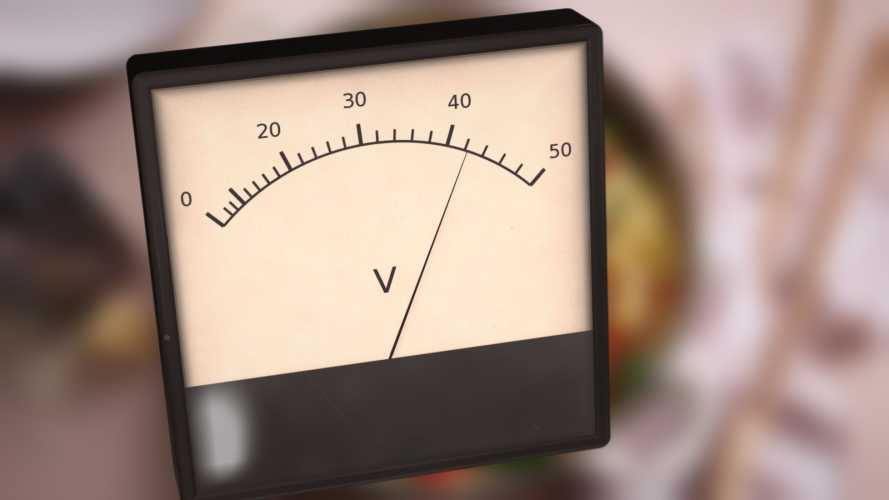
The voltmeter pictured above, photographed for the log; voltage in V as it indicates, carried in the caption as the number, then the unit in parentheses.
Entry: 42 (V)
